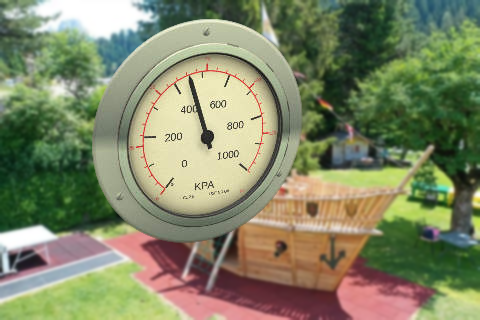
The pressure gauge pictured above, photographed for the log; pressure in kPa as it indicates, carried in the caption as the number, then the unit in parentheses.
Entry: 450 (kPa)
